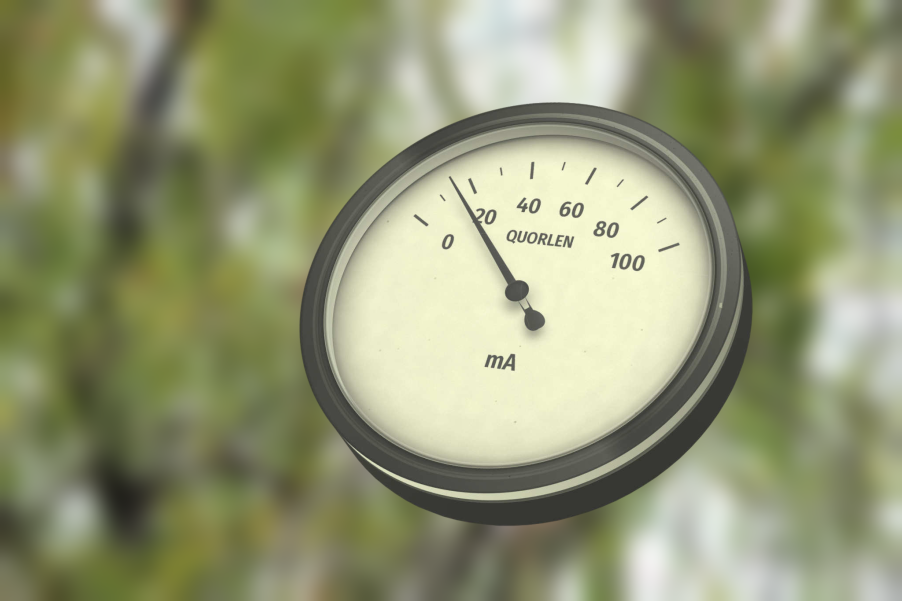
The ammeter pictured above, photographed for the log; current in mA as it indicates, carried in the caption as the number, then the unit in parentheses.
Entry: 15 (mA)
